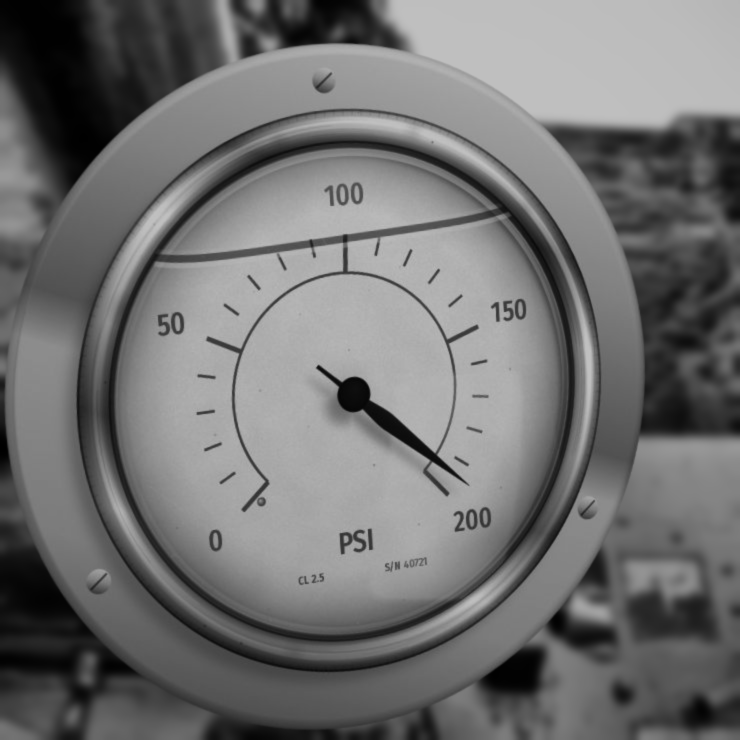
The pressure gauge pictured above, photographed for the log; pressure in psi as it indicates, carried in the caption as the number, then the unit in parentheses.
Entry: 195 (psi)
